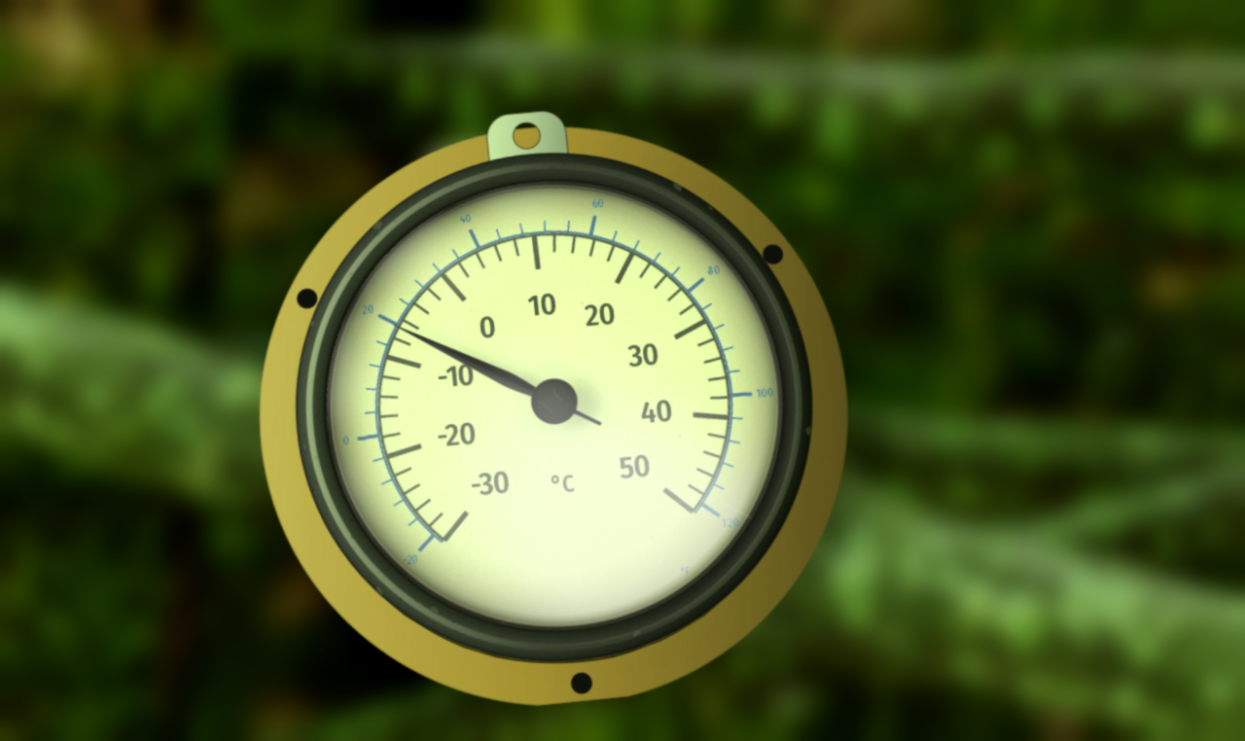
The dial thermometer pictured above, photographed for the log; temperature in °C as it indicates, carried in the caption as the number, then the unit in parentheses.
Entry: -7 (°C)
